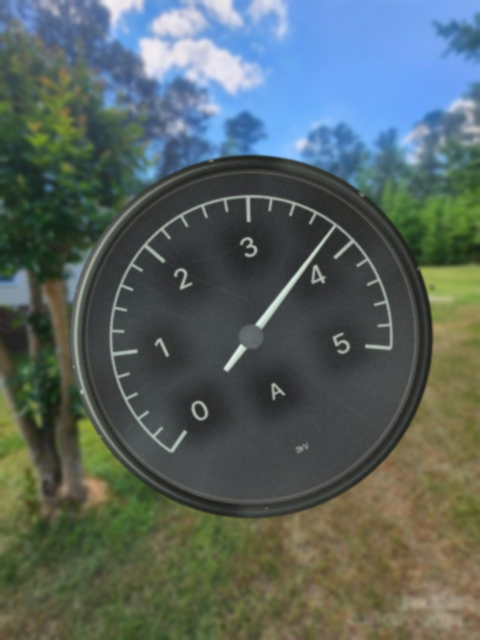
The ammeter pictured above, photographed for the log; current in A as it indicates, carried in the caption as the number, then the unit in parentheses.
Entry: 3.8 (A)
